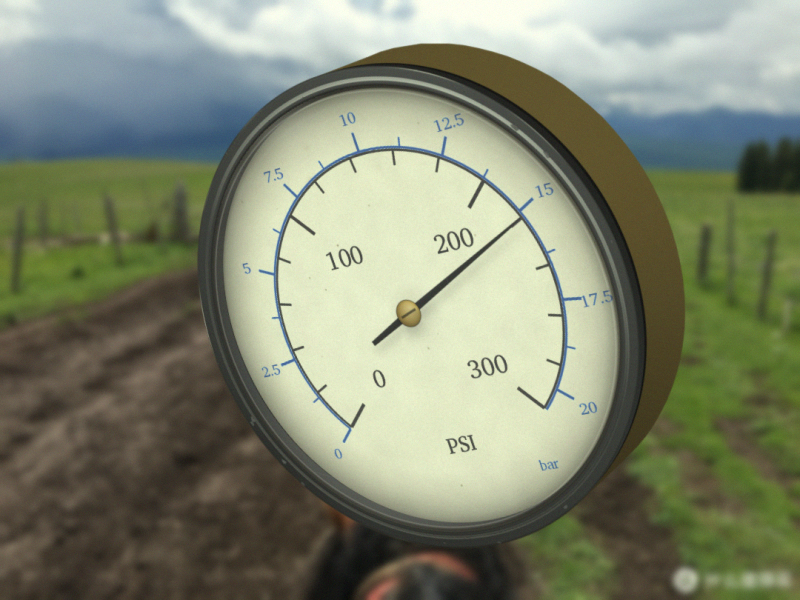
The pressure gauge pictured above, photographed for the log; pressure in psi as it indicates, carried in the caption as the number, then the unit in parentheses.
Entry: 220 (psi)
